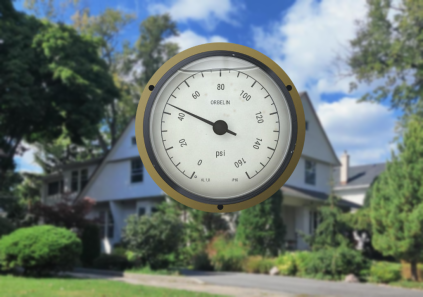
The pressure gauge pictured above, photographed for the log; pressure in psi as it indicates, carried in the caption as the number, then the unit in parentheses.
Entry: 45 (psi)
